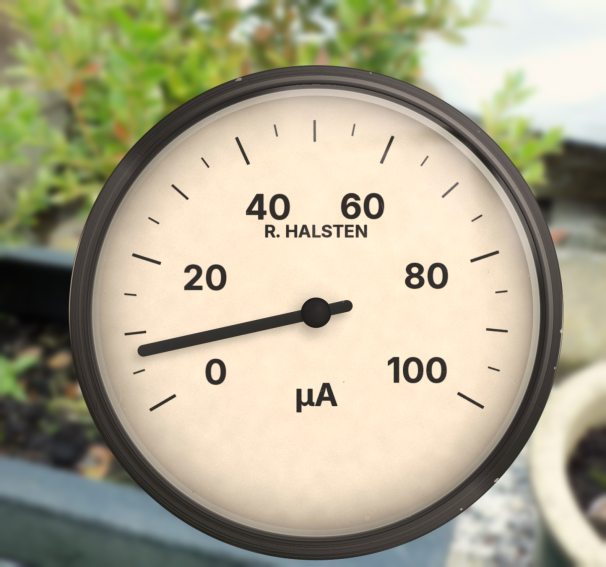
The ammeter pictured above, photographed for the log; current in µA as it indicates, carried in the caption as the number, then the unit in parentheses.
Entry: 7.5 (µA)
